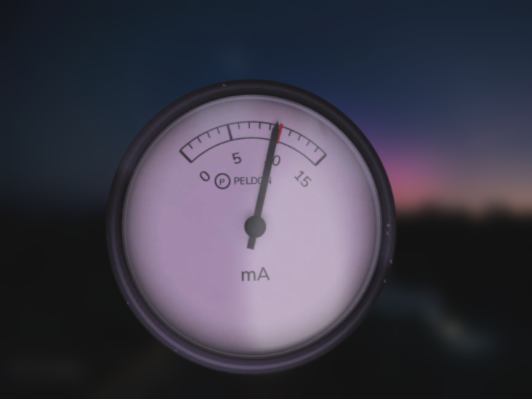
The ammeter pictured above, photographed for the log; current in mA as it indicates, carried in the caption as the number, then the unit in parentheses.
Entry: 9.5 (mA)
